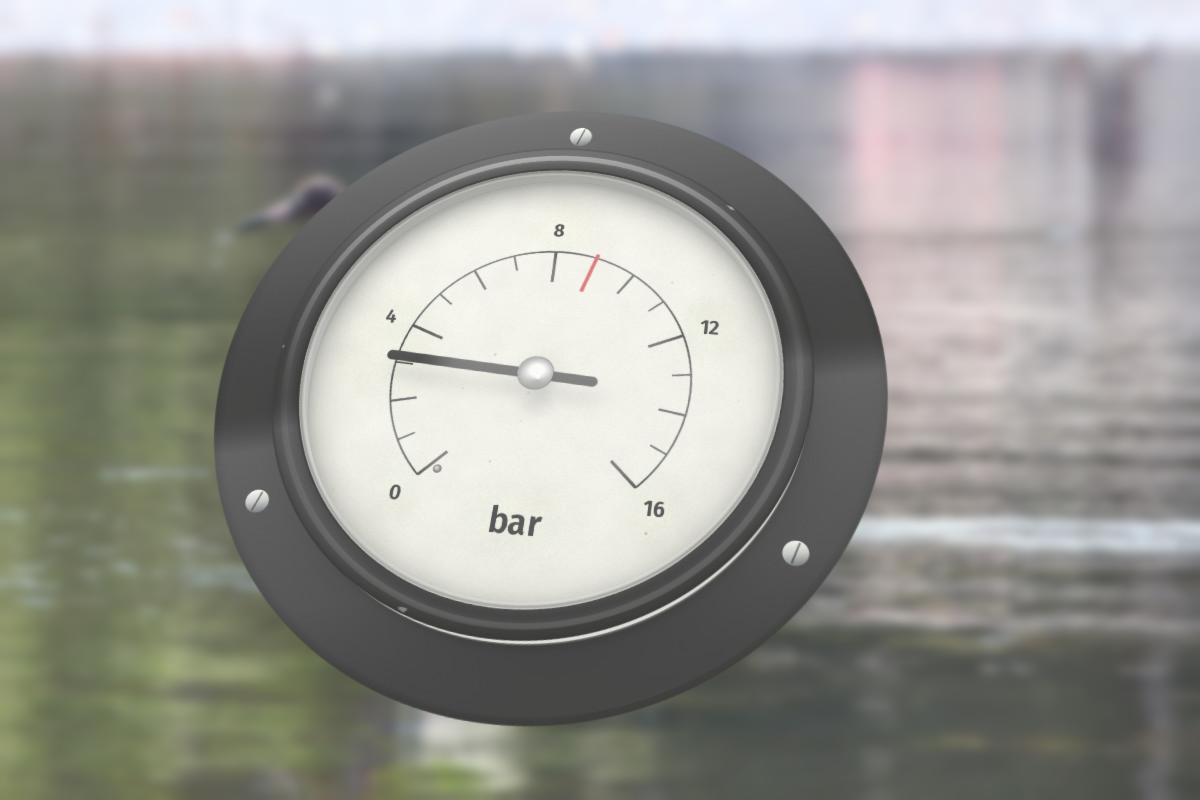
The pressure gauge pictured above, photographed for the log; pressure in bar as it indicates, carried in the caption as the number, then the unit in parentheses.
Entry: 3 (bar)
